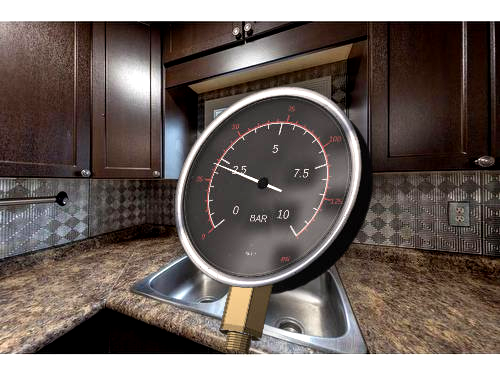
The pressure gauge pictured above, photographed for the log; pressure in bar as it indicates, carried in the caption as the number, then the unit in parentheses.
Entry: 2.25 (bar)
